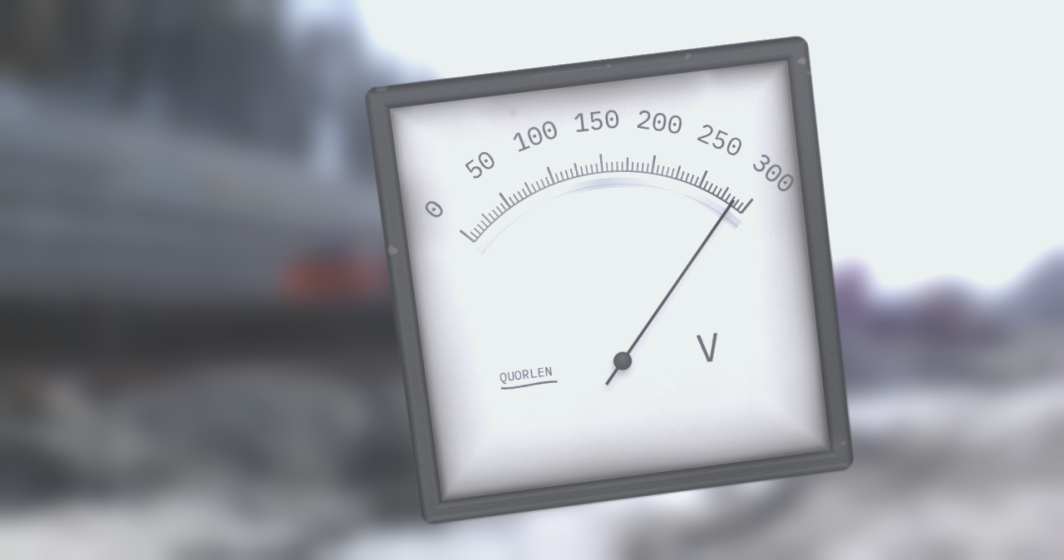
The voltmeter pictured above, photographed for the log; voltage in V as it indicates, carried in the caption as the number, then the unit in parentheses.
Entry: 285 (V)
